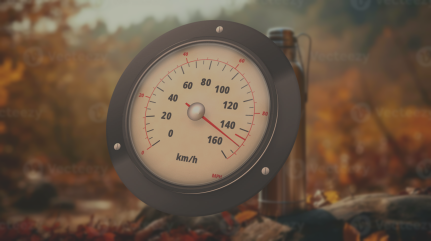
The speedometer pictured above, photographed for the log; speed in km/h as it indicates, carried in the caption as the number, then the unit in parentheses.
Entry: 150 (km/h)
